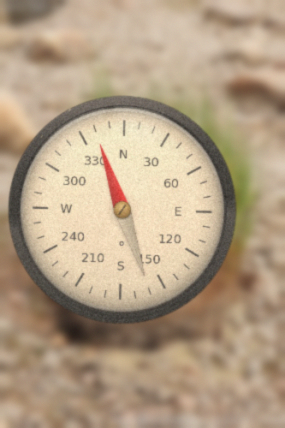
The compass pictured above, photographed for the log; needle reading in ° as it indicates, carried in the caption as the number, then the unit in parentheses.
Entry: 340 (°)
